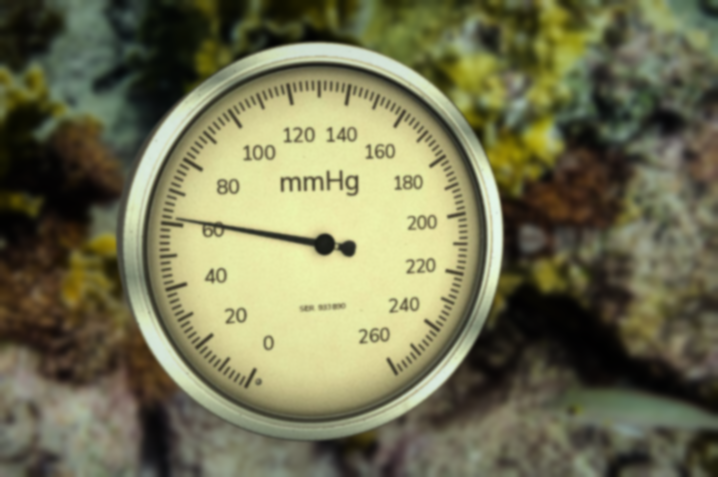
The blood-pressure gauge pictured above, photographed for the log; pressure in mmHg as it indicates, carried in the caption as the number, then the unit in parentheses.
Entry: 62 (mmHg)
